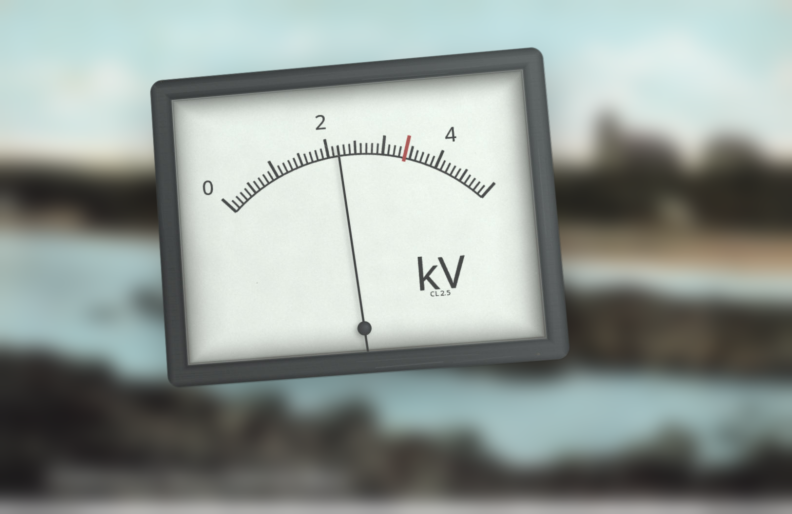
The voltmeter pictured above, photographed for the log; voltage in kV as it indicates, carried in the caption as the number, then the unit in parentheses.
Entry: 2.2 (kV)
